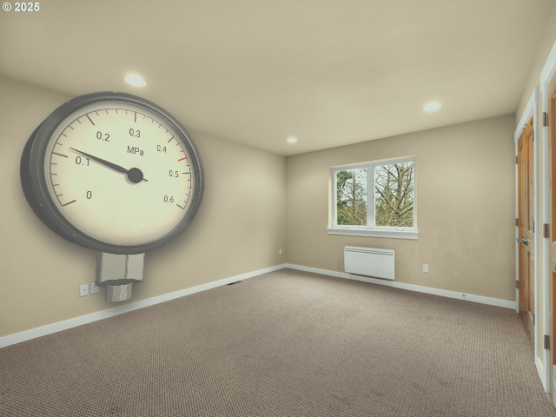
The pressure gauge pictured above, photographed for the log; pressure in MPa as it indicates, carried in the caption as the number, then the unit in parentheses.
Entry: 0.12 (MPa)
